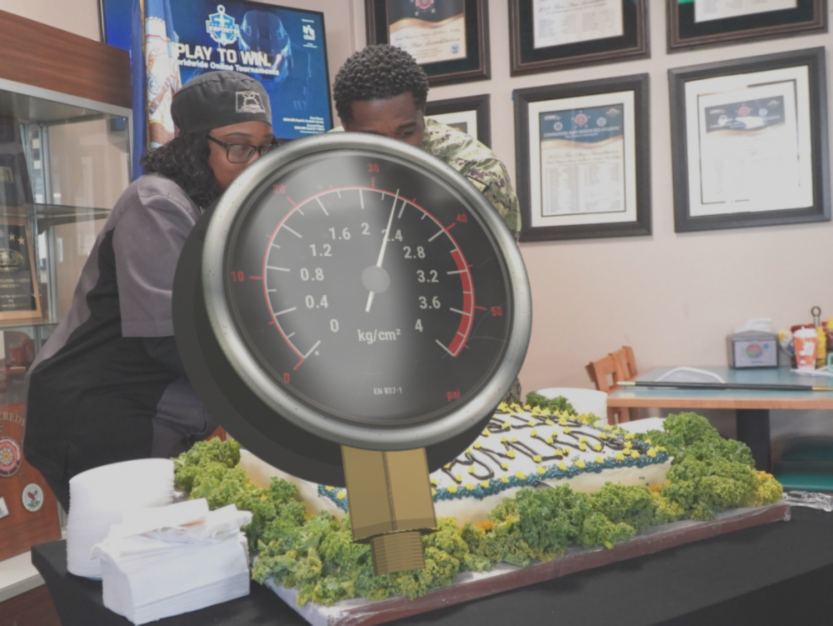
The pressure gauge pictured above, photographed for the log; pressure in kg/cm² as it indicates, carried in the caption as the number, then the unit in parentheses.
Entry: 2.3 (kg/cm²)
